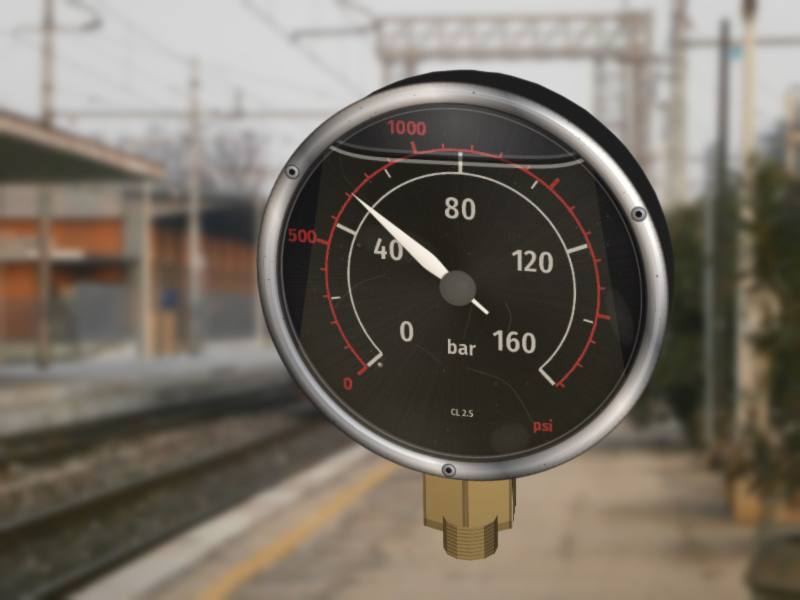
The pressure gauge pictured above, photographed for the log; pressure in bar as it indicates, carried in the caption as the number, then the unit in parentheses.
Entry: 50 (bar)
